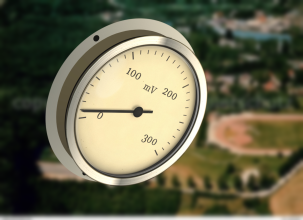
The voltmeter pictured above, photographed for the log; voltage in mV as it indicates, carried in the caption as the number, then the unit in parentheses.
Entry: 10 (mV)
